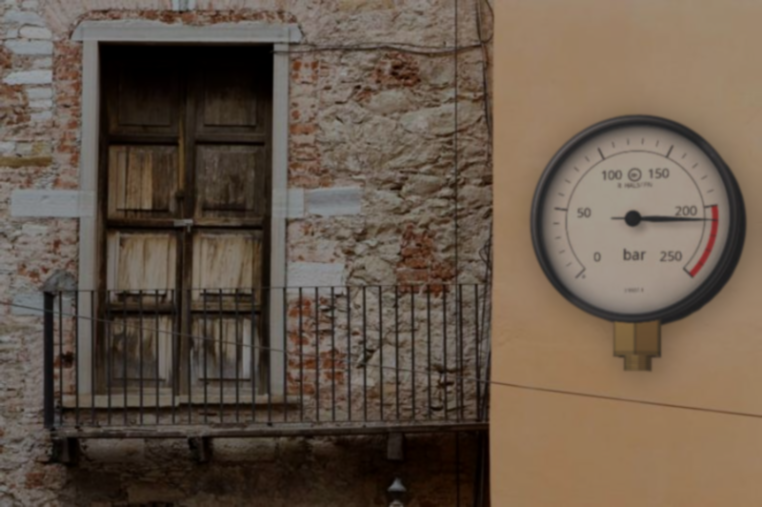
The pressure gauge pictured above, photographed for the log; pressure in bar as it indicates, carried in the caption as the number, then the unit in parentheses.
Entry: 210 (bar)
